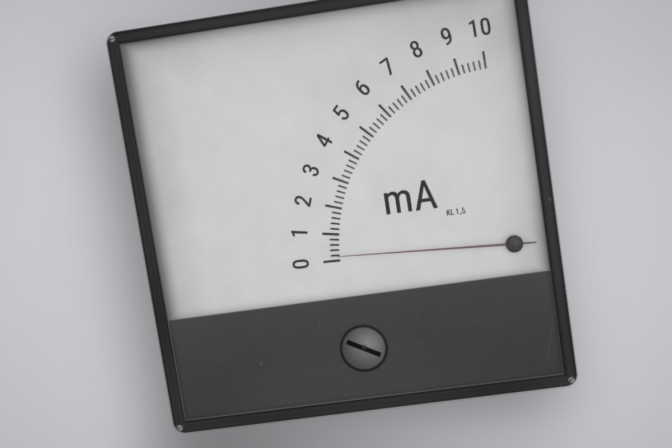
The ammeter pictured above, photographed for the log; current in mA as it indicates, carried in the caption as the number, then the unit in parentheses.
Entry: 0.2 (mA)
